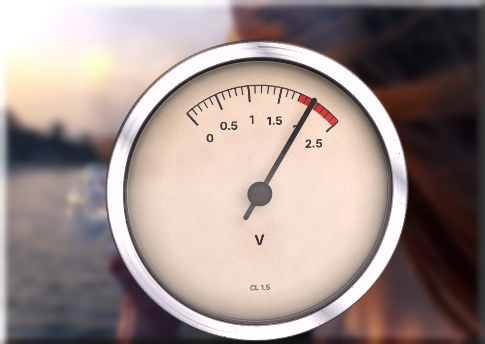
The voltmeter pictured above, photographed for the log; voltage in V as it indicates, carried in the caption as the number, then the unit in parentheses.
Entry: 2 (V)
